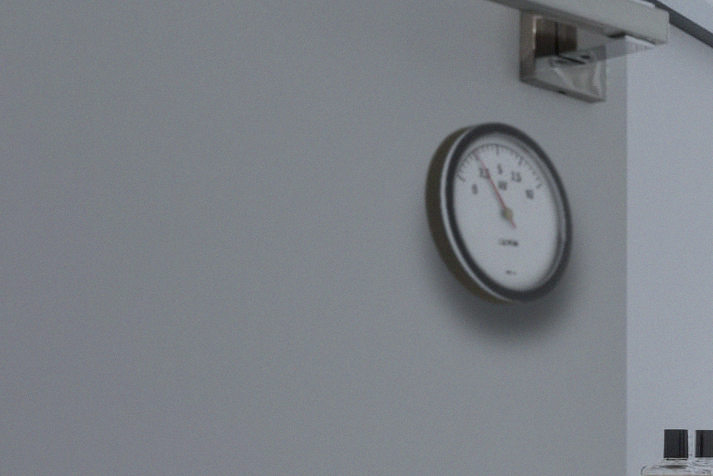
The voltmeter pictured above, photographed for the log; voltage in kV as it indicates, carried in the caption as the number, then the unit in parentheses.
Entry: 2.5 (kV)
